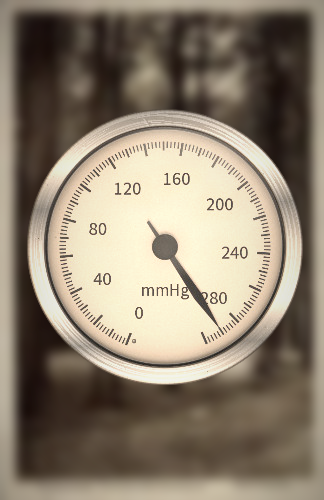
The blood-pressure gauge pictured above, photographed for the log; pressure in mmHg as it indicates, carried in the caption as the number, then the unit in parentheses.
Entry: 290 (mmHg)
